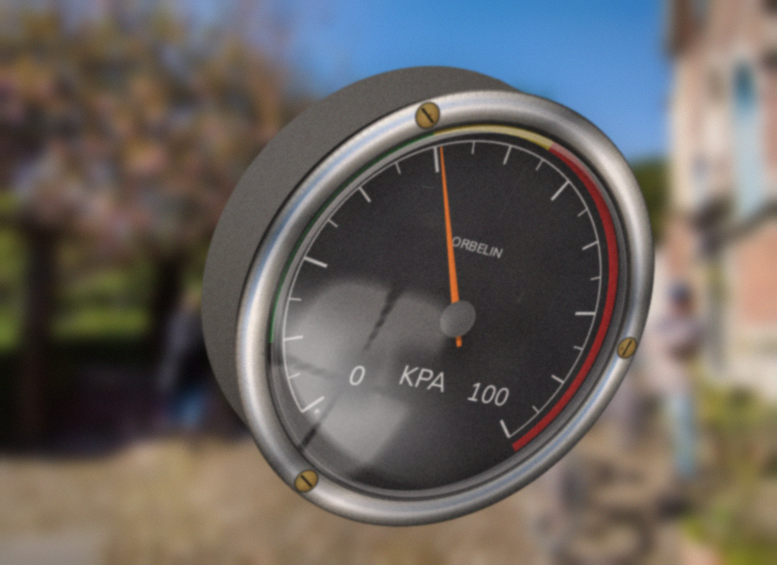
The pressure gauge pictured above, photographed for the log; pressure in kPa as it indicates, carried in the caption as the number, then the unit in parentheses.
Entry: 40 (kPa)
